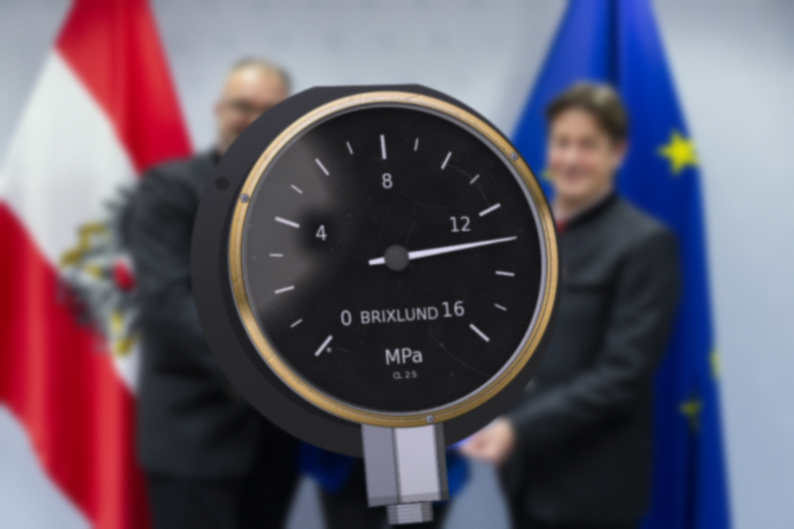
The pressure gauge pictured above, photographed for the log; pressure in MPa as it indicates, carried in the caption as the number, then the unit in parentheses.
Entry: 13 (MPa)
